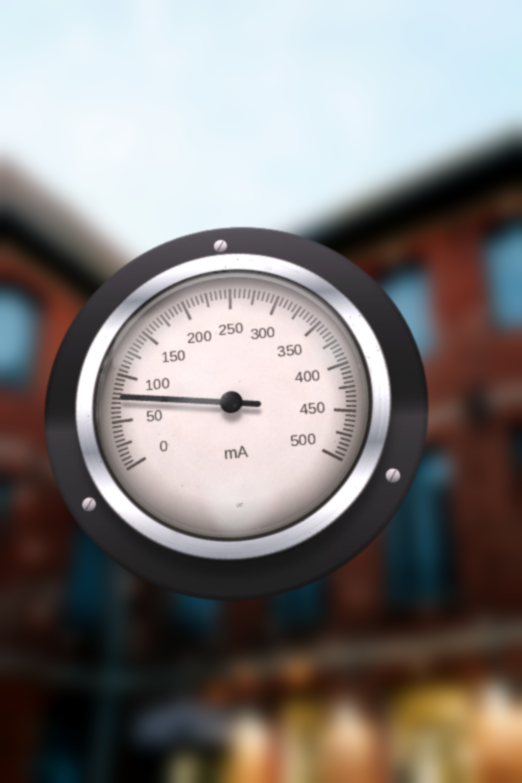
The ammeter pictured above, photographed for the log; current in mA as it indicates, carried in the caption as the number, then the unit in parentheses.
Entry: 75 (mA)
